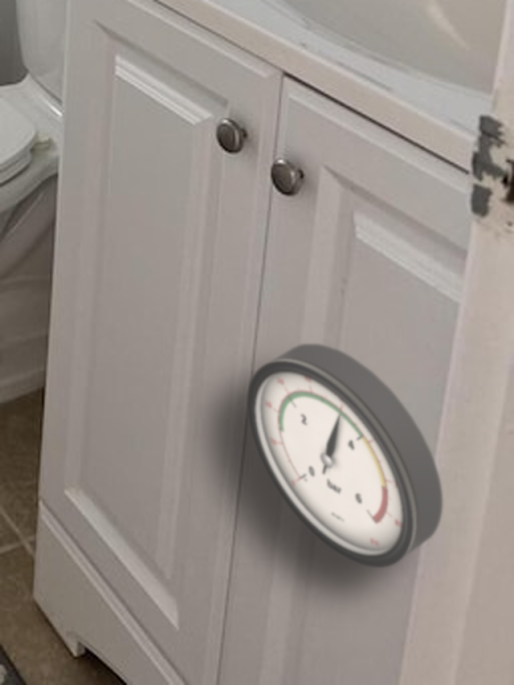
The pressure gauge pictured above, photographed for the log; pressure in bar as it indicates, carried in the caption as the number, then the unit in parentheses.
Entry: 3.5 (bar)
